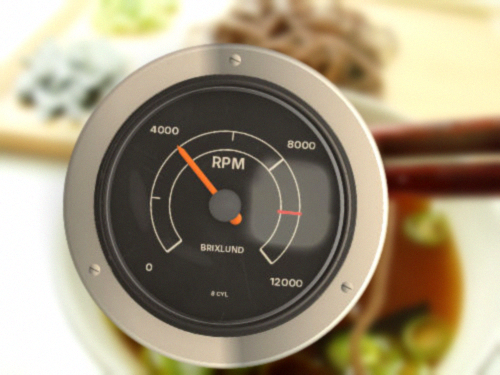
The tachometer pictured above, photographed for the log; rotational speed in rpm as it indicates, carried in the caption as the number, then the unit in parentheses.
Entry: 4000 (rpm)
